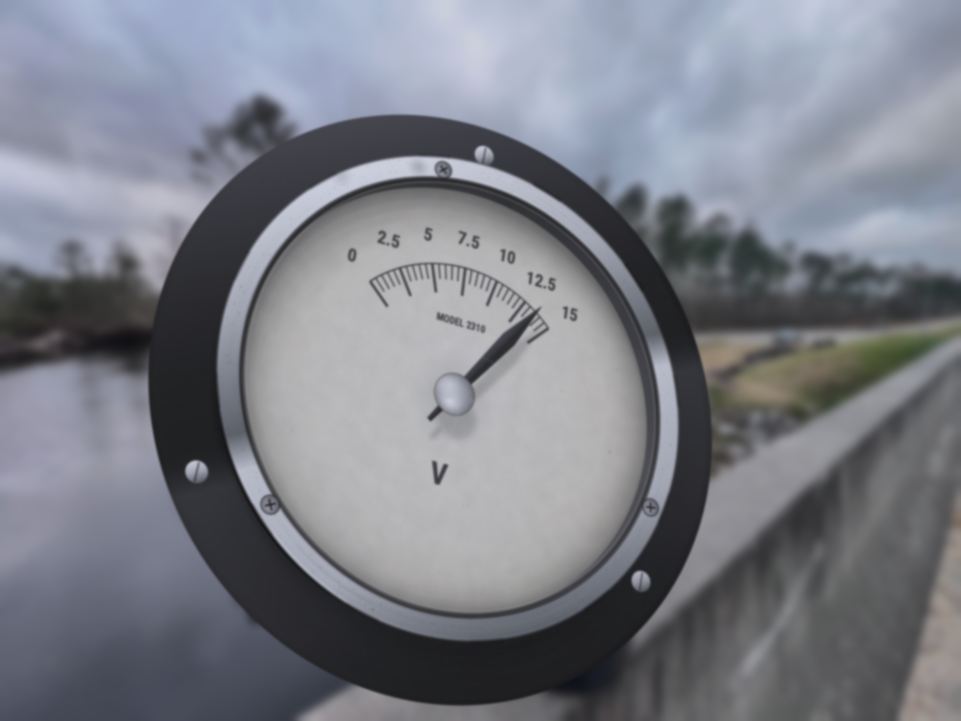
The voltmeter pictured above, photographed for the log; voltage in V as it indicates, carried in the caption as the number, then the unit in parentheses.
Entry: 13.5 (V)
